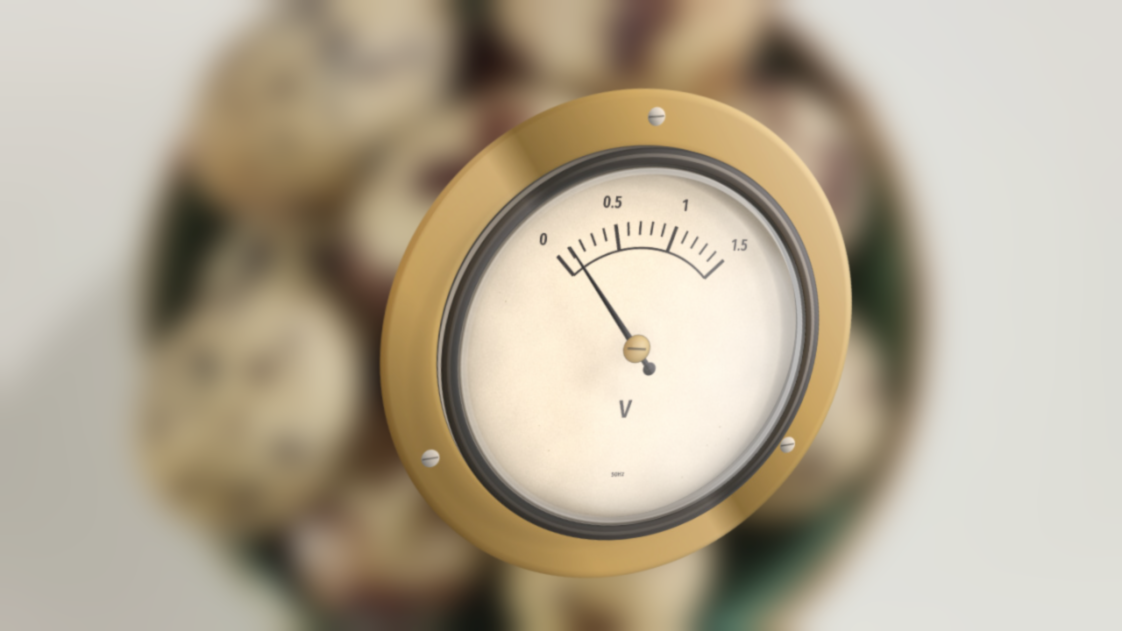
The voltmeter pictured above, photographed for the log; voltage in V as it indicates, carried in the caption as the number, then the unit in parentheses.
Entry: 0.1 (V)
